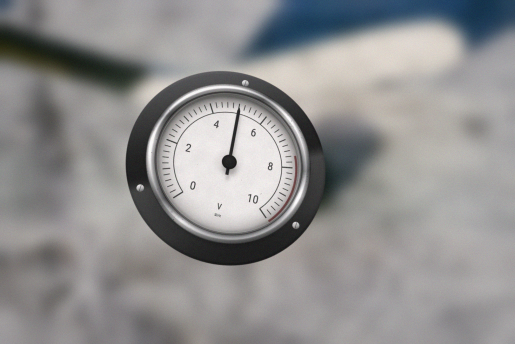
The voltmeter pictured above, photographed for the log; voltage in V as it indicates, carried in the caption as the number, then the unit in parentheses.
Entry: 5 (V)
